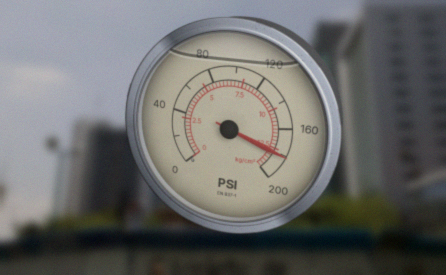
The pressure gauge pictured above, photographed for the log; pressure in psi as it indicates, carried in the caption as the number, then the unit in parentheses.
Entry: 180 (psi)
